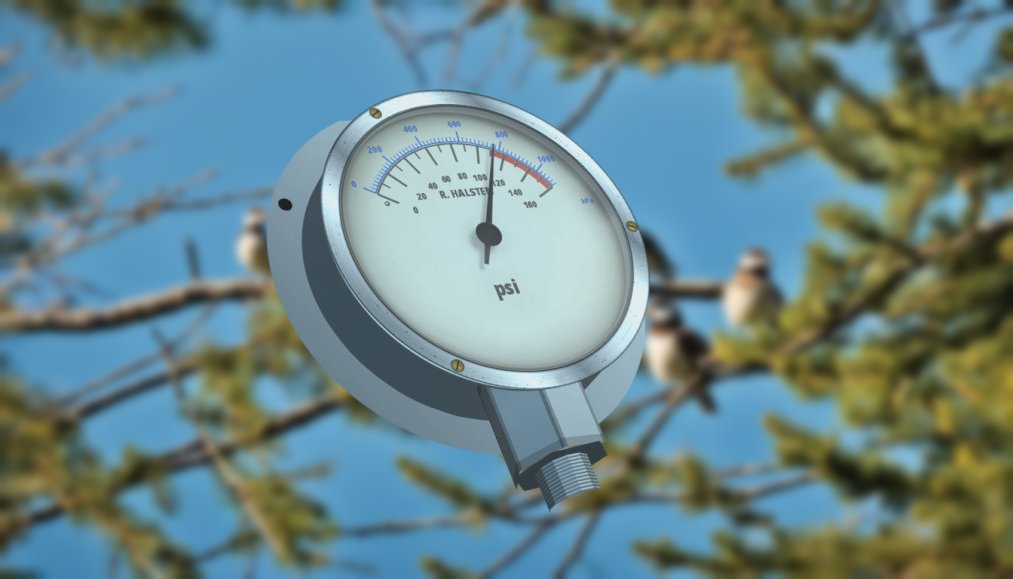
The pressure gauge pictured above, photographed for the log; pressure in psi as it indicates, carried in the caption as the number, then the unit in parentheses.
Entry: 110 (psi)
